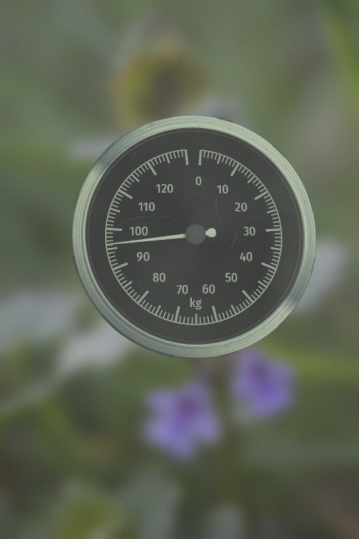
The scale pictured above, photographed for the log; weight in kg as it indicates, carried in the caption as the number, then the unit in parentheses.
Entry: 96 (kg)
